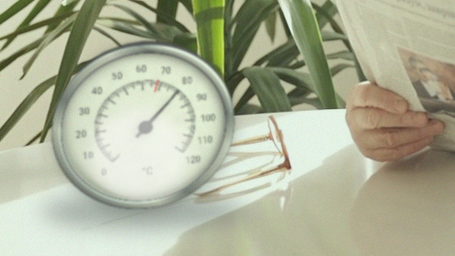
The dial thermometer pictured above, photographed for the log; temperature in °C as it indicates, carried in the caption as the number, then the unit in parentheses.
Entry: 80 (°C)
